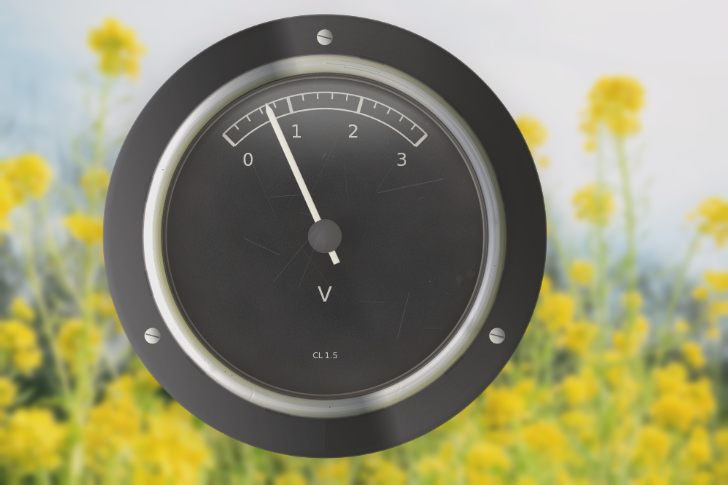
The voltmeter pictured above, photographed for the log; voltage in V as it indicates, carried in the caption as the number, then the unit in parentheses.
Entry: 0.7 (V)
